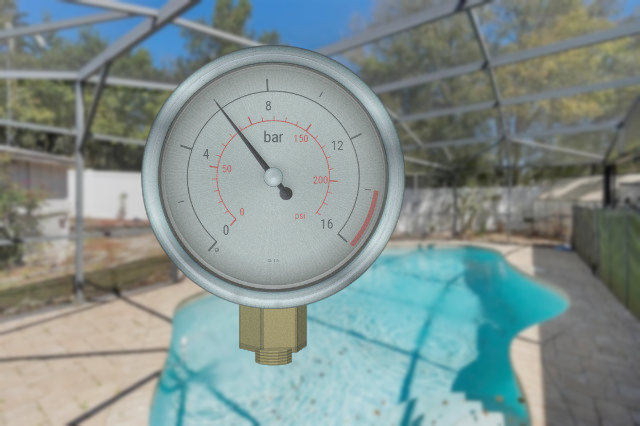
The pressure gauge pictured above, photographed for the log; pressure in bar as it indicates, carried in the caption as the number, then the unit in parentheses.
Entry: 6 (bar)
